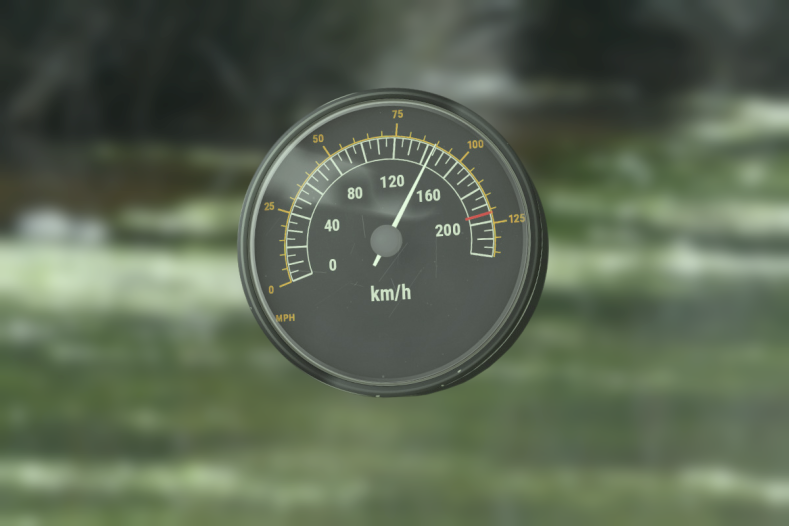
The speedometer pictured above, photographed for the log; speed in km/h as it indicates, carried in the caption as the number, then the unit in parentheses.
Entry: 145 (km/h)
